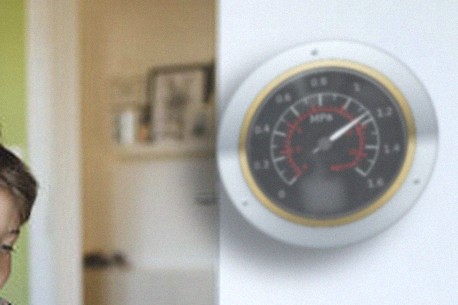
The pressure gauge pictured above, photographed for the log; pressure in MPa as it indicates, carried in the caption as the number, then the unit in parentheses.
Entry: 1.15 (MPa)
